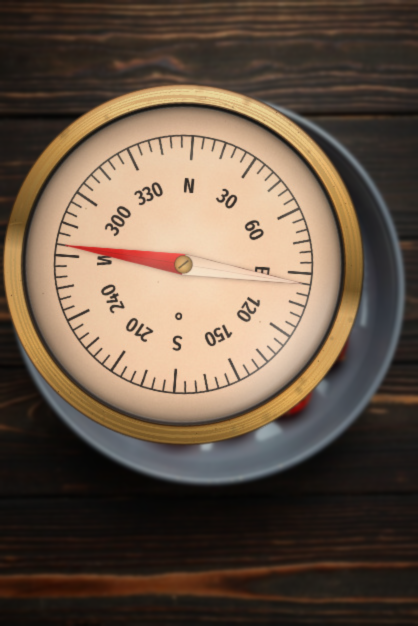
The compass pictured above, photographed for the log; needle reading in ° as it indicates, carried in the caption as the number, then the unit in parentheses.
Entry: 275 (°)
